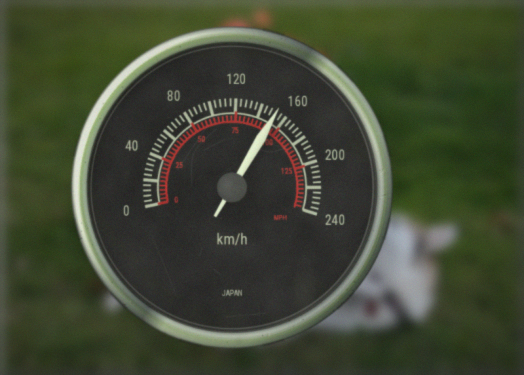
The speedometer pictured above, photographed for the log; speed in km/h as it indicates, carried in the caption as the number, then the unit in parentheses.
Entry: 152 (km/h)
